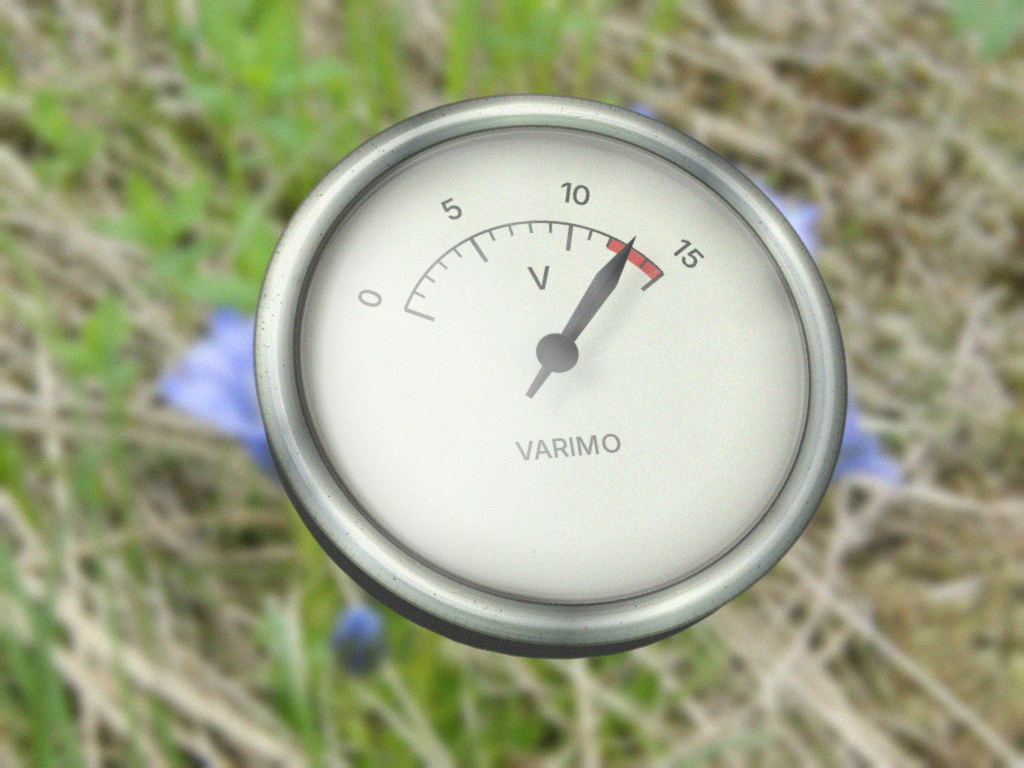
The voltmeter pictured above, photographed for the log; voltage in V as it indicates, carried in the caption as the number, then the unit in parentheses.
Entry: 13 (V)
